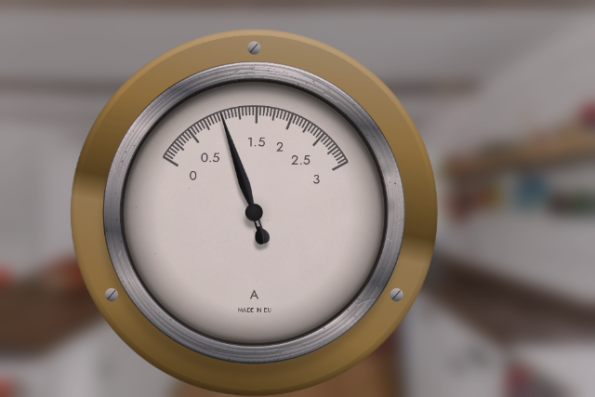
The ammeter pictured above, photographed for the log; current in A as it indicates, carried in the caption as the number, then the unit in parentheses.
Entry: 1 (A)
